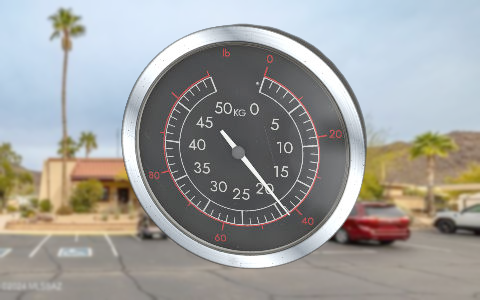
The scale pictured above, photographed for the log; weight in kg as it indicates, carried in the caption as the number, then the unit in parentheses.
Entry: 19 (kg)
